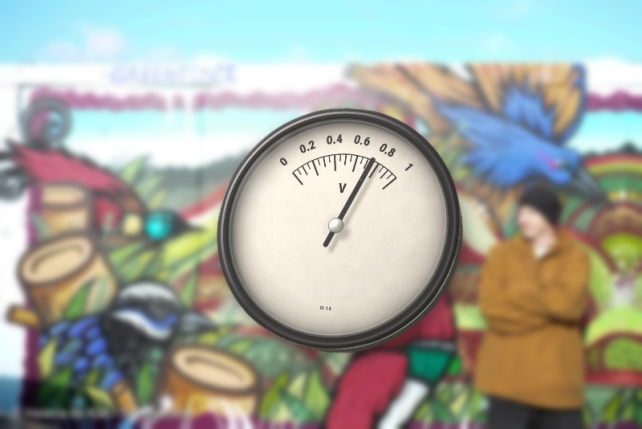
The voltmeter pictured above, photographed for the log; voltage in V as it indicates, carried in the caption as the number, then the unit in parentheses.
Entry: 0.75 (V)
